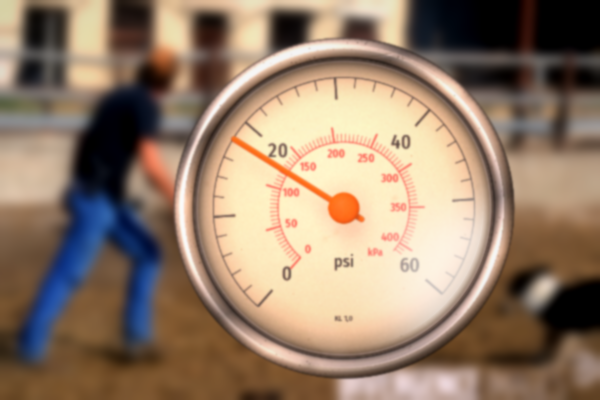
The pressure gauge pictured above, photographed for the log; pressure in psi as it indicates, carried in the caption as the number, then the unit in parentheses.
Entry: 18 (psi)
